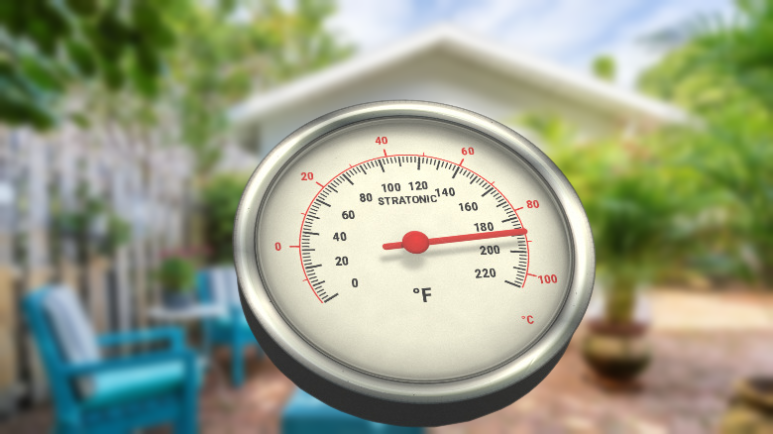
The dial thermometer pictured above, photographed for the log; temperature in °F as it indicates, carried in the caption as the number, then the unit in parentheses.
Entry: 190 (°F)
